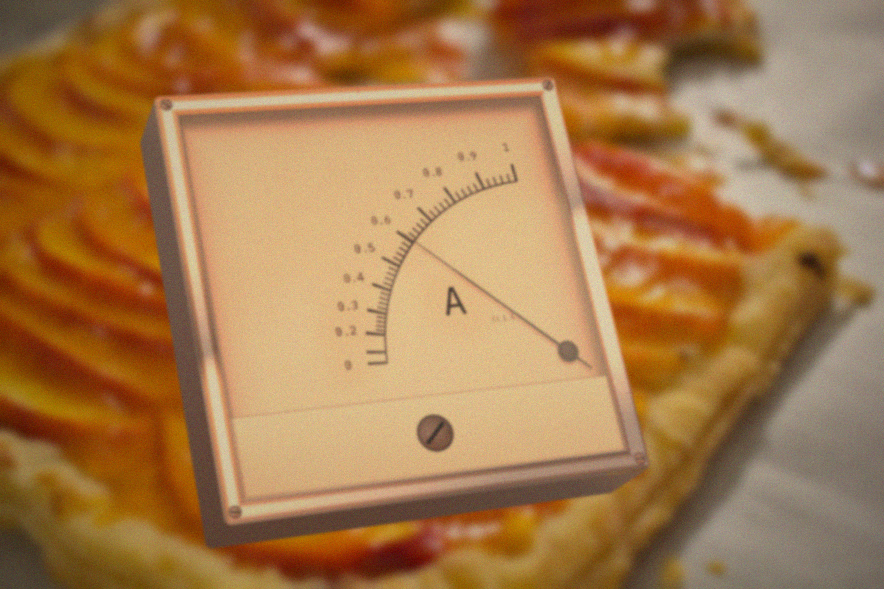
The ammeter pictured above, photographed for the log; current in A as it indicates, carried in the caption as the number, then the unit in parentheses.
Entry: 0.6 (A)
